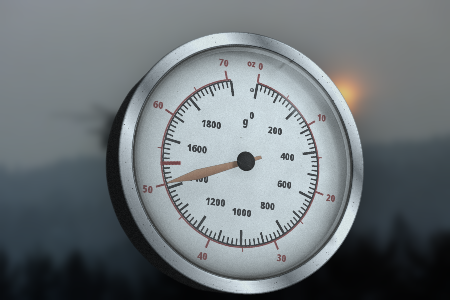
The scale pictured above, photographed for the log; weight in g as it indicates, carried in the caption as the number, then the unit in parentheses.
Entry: 1420 (g)
